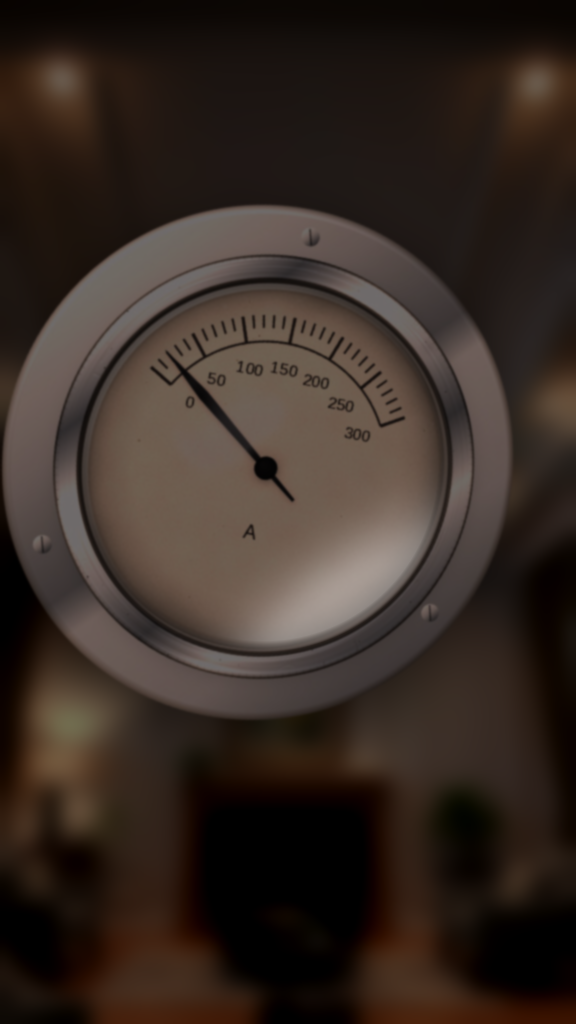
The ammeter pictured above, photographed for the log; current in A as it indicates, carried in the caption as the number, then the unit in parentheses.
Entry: 20 (A)
